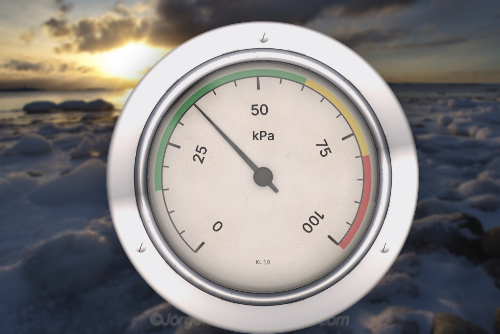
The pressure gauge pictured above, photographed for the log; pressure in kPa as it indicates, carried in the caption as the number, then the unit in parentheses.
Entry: 35 (kPa)
